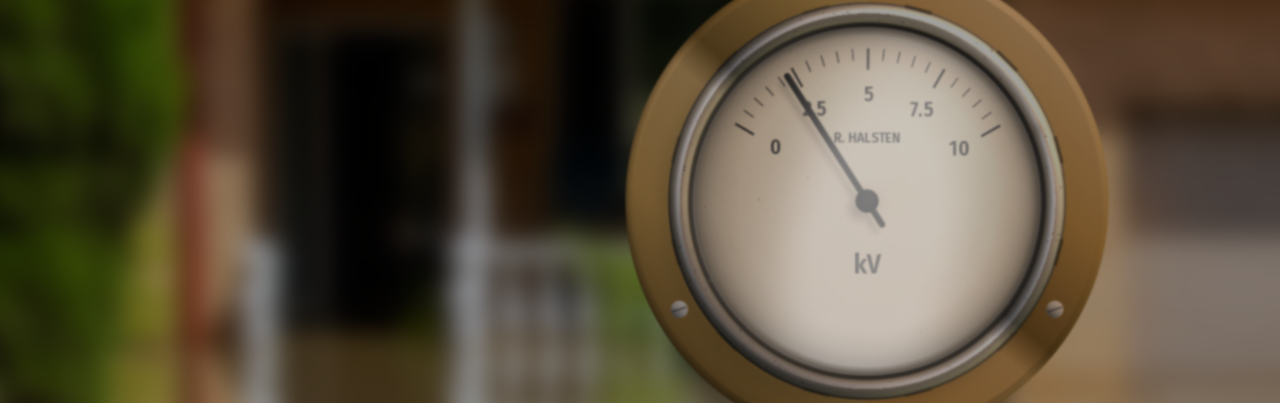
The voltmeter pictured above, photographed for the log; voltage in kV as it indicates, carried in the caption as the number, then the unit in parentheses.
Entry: 2.25 (kV)
